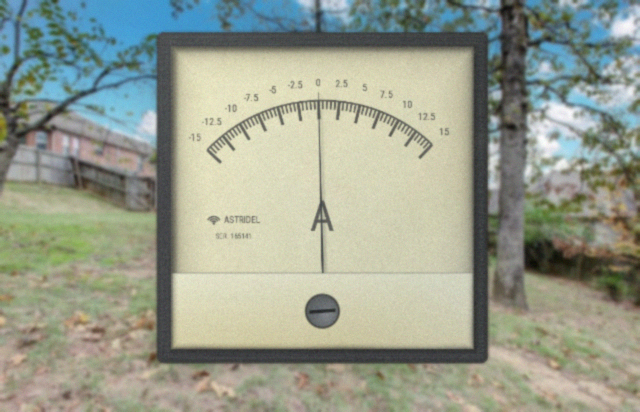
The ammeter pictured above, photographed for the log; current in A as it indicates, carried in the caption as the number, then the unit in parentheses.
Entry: 0 (A)
